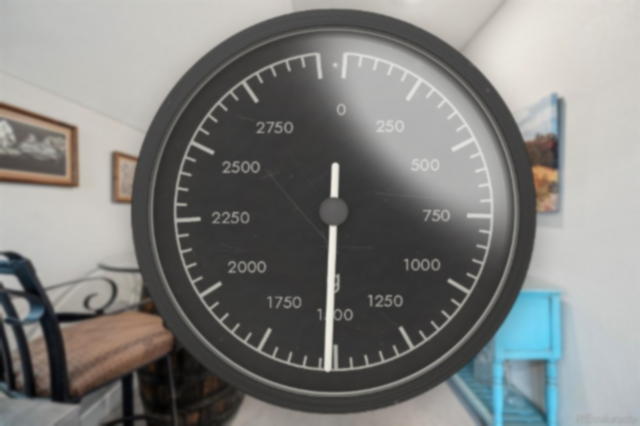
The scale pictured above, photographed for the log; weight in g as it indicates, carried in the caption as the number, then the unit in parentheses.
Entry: 1525 (g)
